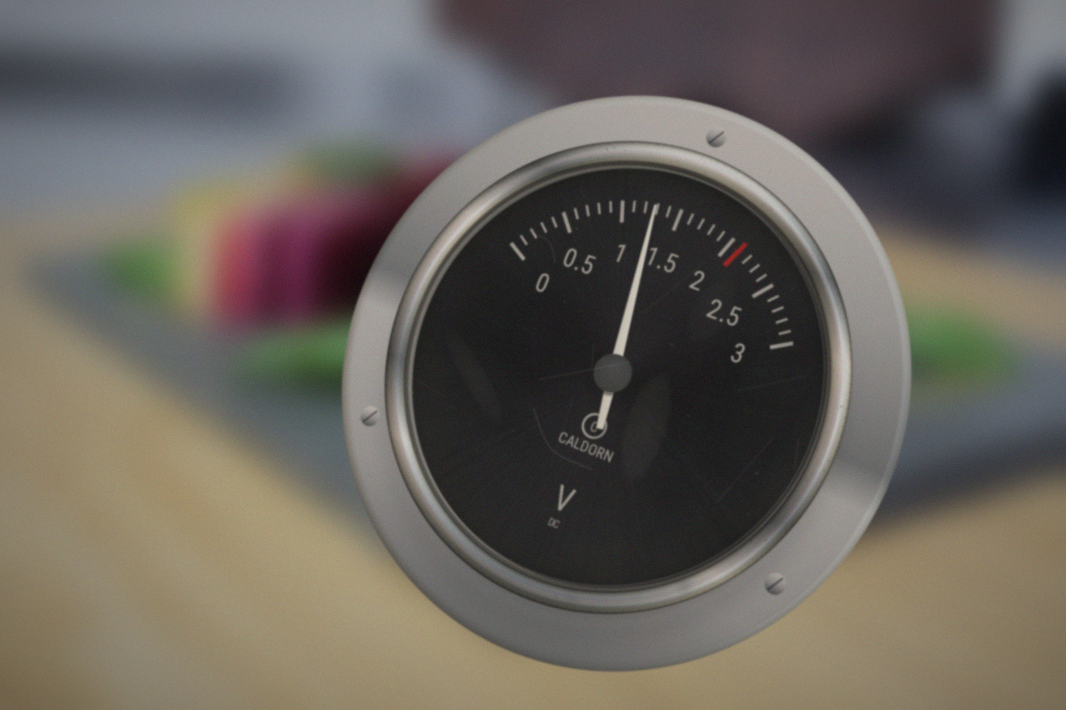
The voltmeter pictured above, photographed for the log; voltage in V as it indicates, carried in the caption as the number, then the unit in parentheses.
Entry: 1.3 (V)
